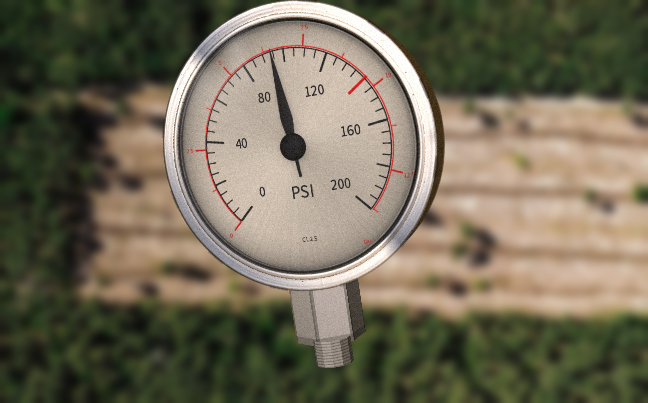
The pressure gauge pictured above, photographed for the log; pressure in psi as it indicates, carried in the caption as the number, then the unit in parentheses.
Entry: 95 (psi)
